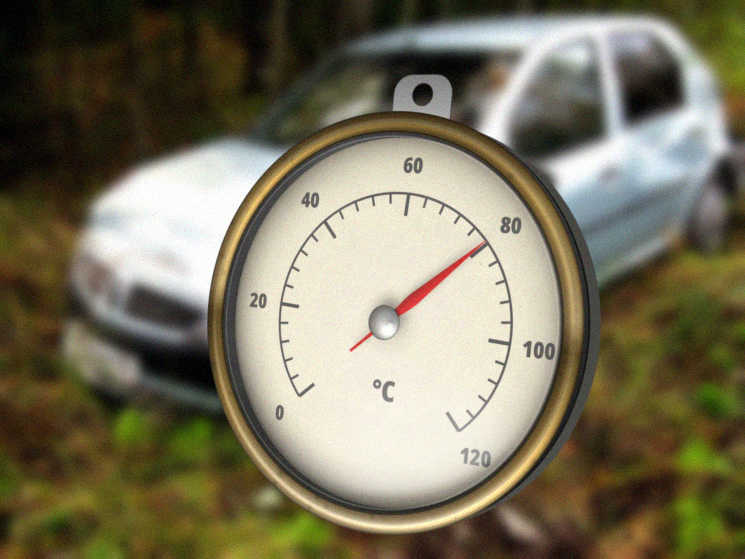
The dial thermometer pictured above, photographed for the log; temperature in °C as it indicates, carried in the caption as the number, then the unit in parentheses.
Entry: 80 (°C)
